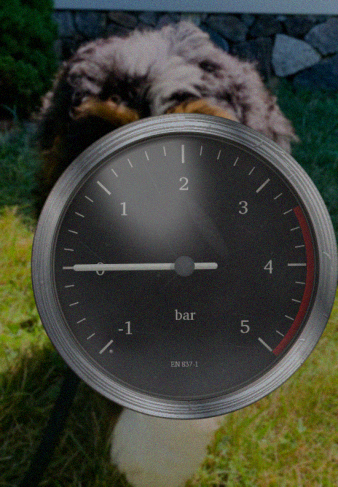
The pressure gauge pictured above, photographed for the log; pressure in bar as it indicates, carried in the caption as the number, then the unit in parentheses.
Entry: 0 (bar)
